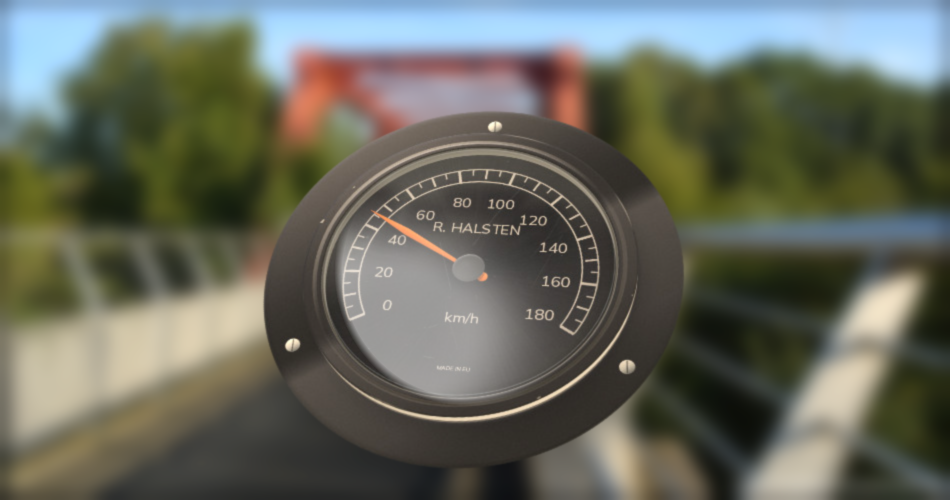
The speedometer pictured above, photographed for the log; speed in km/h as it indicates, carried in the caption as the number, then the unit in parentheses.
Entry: 45 (km/h)
